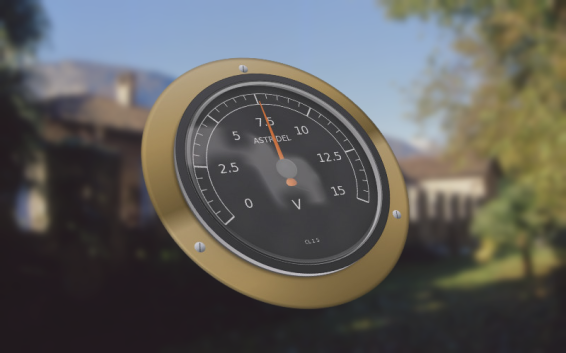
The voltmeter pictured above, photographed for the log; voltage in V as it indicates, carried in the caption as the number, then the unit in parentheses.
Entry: 7.5 (V)
